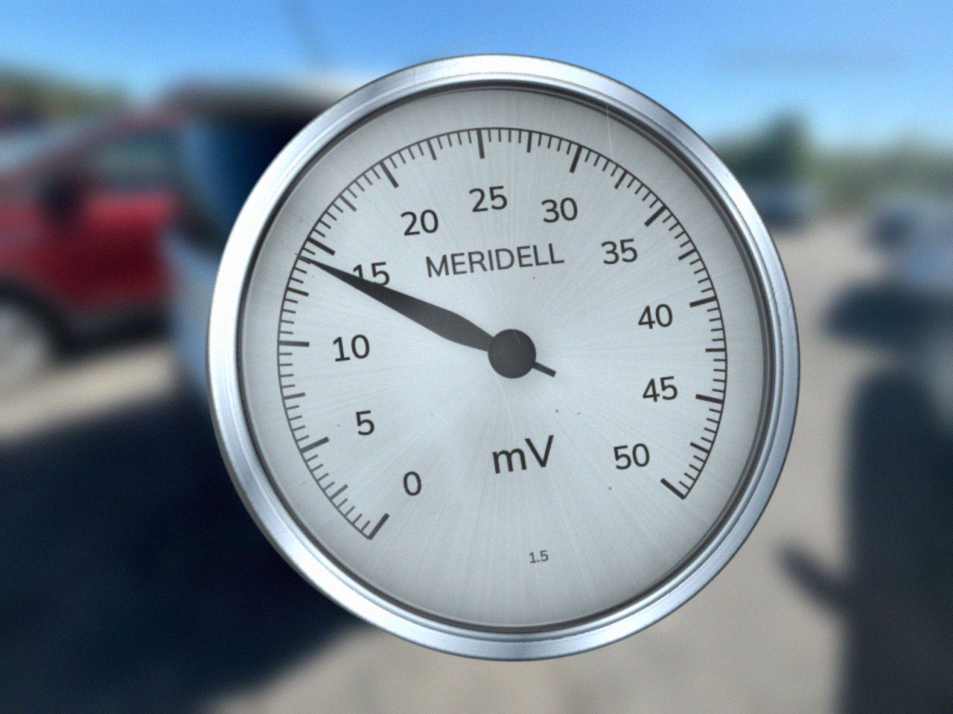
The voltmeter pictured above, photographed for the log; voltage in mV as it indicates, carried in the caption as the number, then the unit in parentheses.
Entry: 14 (mV)
